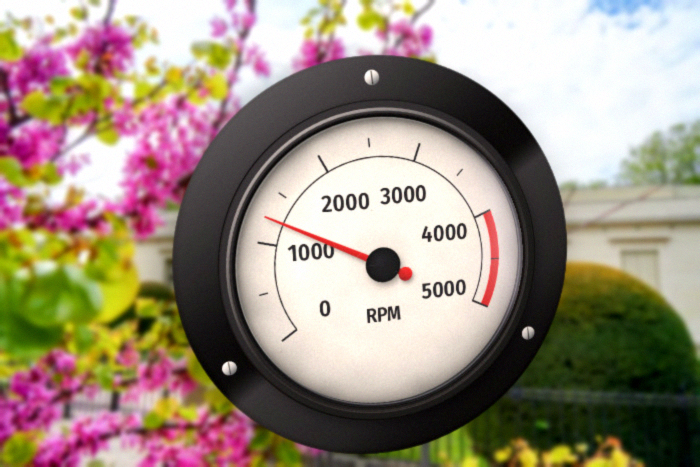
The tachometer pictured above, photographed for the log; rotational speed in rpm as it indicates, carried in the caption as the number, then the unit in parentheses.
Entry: 1250 (rpm)
